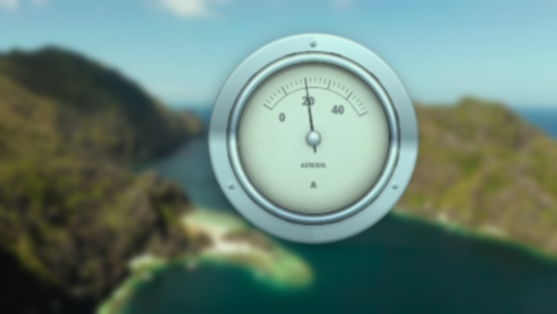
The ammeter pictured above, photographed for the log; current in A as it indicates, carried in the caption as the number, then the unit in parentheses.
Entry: 20 (A)
